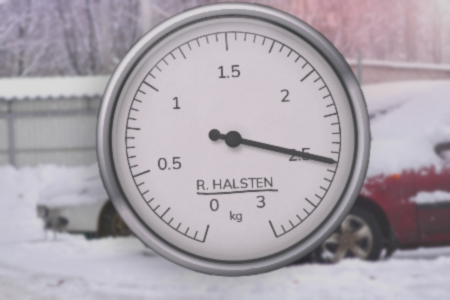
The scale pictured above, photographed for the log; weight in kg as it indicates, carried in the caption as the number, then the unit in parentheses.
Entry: 2.5 (kg)
